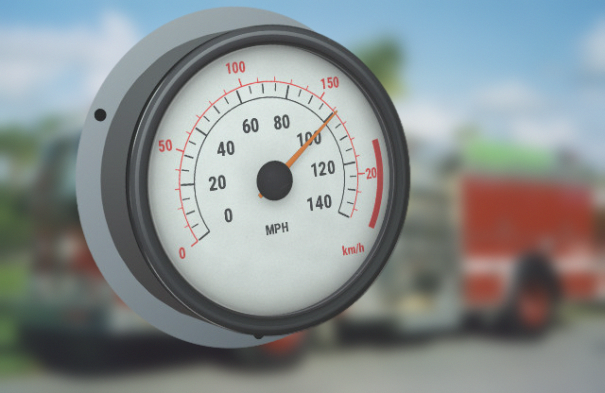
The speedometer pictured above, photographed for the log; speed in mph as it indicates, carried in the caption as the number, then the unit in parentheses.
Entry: 100 (mph)
